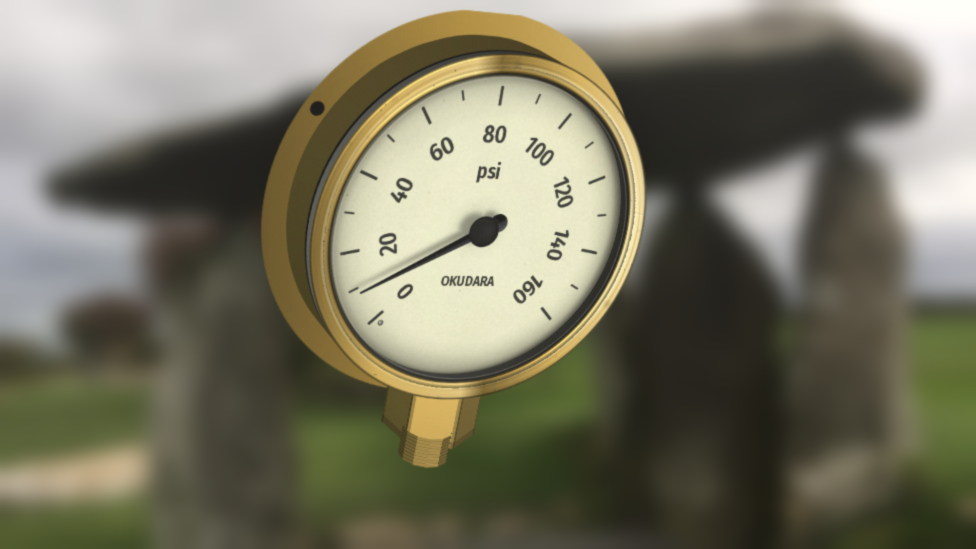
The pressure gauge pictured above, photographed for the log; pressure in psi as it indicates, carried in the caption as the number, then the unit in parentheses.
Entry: 10 (psi)
